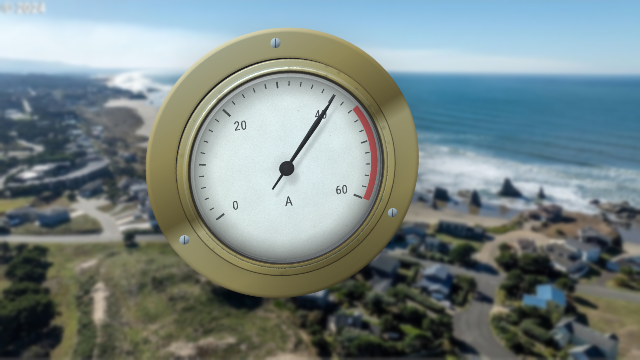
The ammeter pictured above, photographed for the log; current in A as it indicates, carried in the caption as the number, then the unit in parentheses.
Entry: 40 (A)
